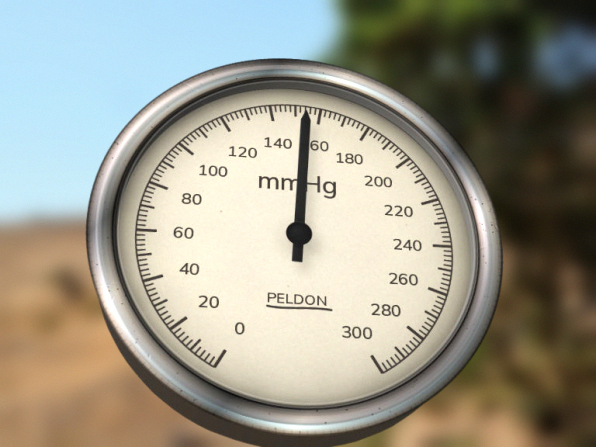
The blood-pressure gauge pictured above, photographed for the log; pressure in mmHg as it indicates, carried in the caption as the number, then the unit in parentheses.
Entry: 154 (mmHg)
